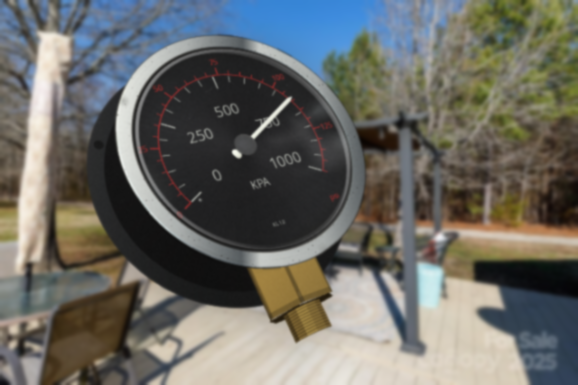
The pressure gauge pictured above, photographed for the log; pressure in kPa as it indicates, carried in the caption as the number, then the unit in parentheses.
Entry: 750 (kPa)
